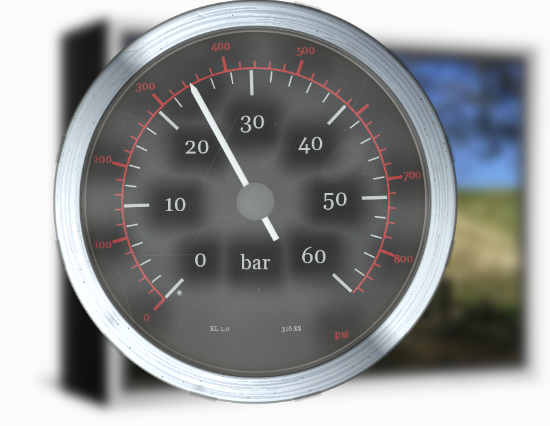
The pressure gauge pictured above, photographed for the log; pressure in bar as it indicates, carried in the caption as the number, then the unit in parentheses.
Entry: 24 (bar)
